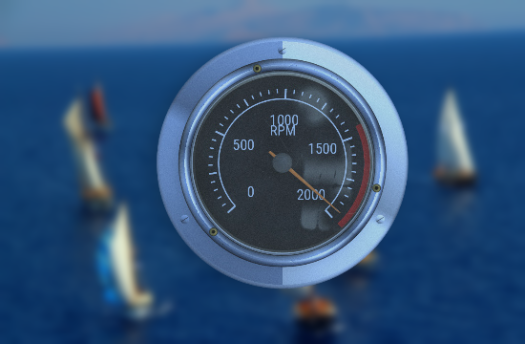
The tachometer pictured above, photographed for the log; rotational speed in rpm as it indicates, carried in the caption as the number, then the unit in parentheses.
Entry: 1950 (rpm)
